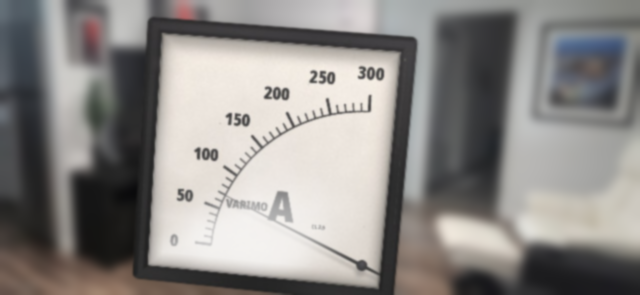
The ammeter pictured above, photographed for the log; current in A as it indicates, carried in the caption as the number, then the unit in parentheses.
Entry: 70 (A)
